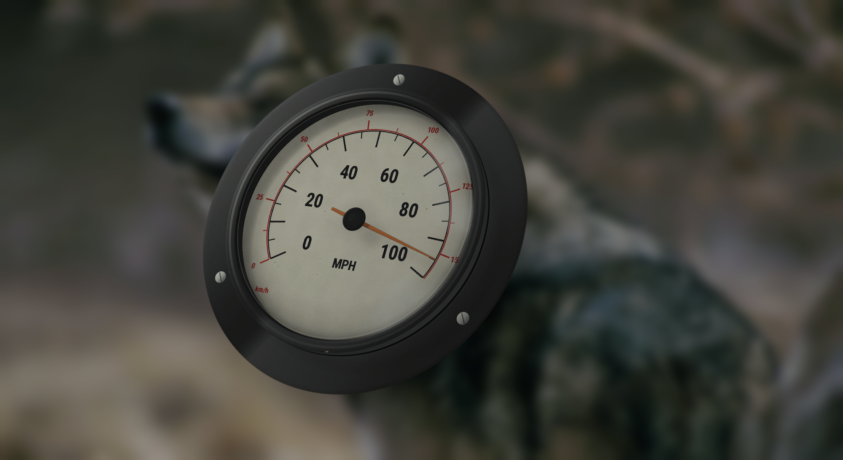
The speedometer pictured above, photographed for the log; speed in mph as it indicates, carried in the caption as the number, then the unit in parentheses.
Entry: 95 (mph)
